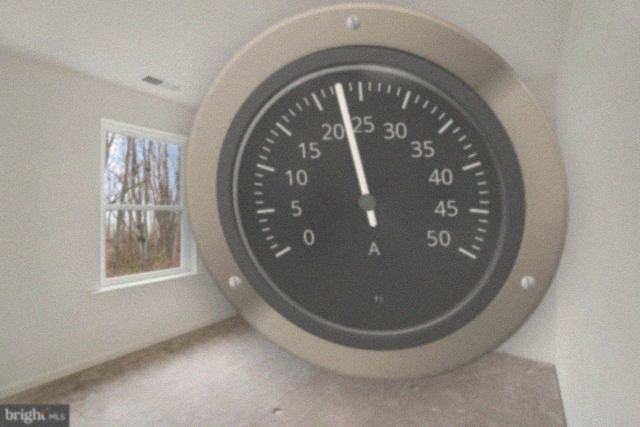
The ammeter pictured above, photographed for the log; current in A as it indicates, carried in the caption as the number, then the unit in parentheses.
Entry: 23 (A)
